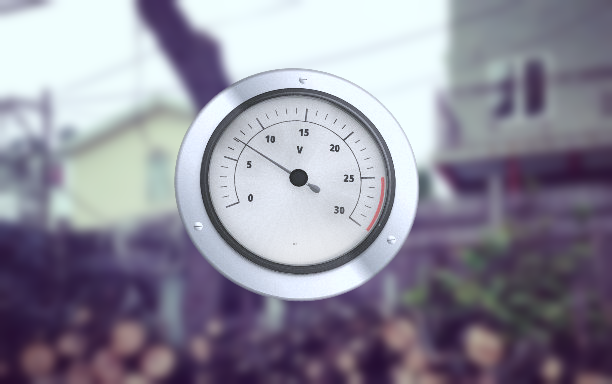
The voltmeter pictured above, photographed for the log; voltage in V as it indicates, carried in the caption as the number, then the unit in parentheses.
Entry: 7 (V)
